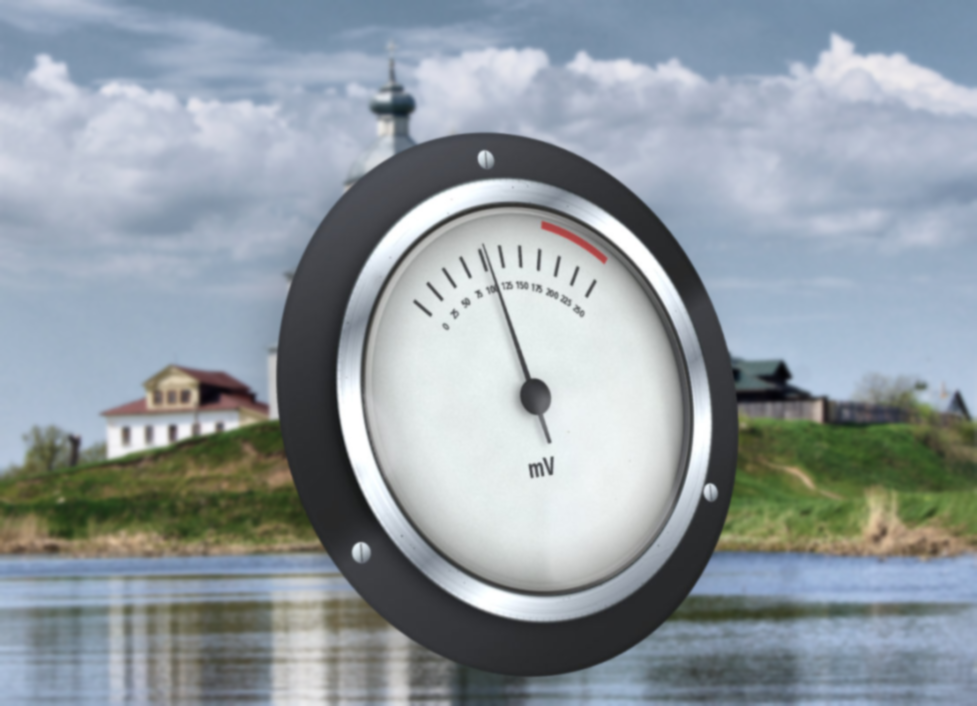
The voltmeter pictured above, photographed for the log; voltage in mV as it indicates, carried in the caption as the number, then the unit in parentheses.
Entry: 100 (mV)
